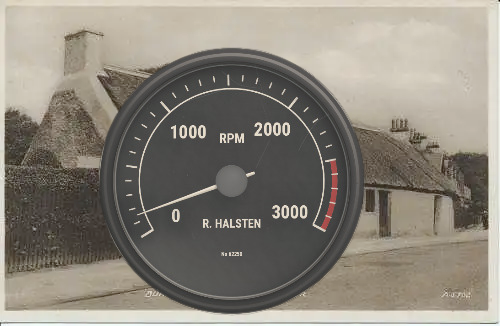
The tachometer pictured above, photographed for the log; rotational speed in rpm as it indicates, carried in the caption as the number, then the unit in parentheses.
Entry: 150 (rpm)
